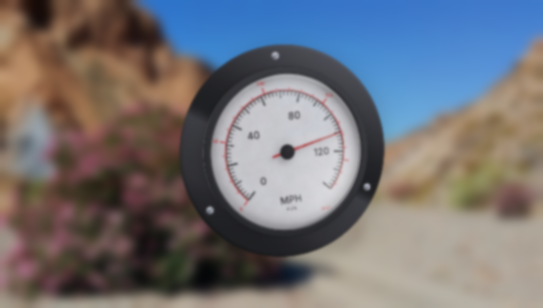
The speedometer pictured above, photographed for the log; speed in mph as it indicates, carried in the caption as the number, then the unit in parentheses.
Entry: 110 (mph)
